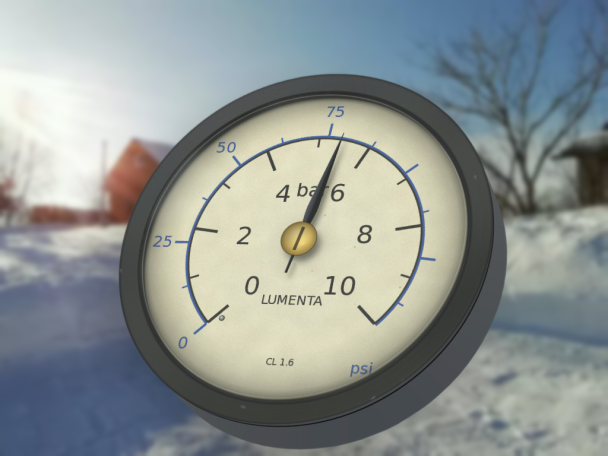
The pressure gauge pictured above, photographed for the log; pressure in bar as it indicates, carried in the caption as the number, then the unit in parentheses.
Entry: 5.5 (bar)
